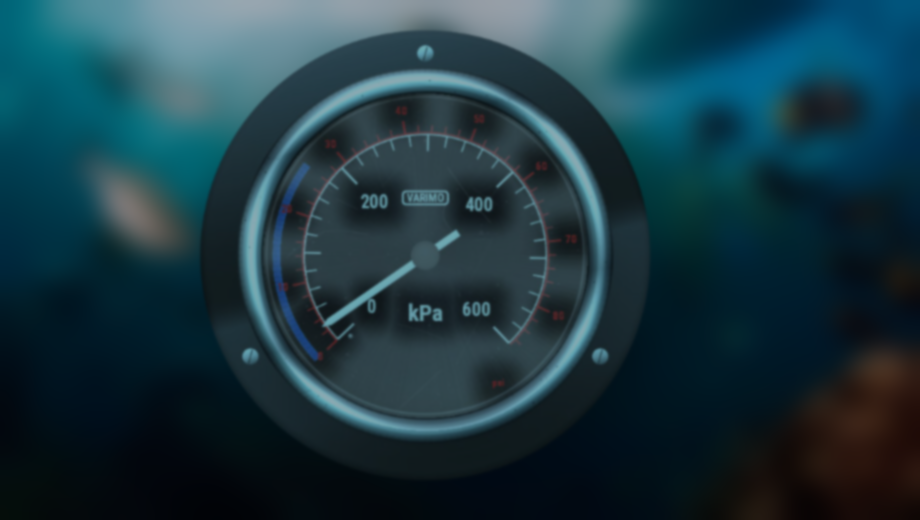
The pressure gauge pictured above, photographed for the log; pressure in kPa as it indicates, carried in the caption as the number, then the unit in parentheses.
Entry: 20 (kPa)
